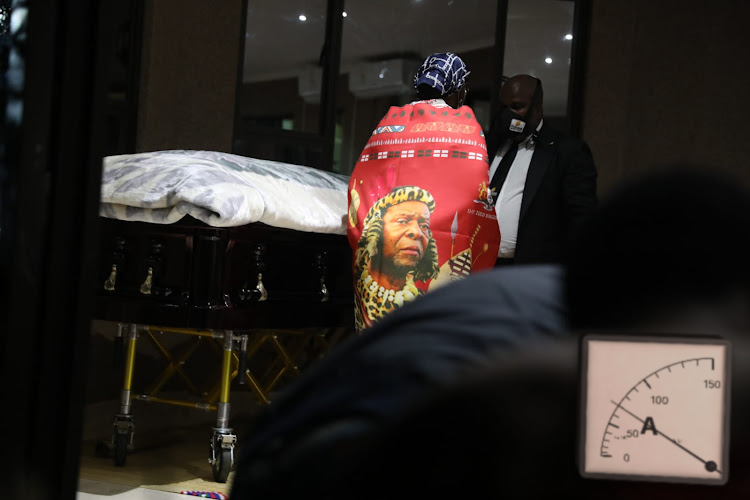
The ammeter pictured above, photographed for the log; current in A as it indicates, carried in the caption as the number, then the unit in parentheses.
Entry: 70 (A)
